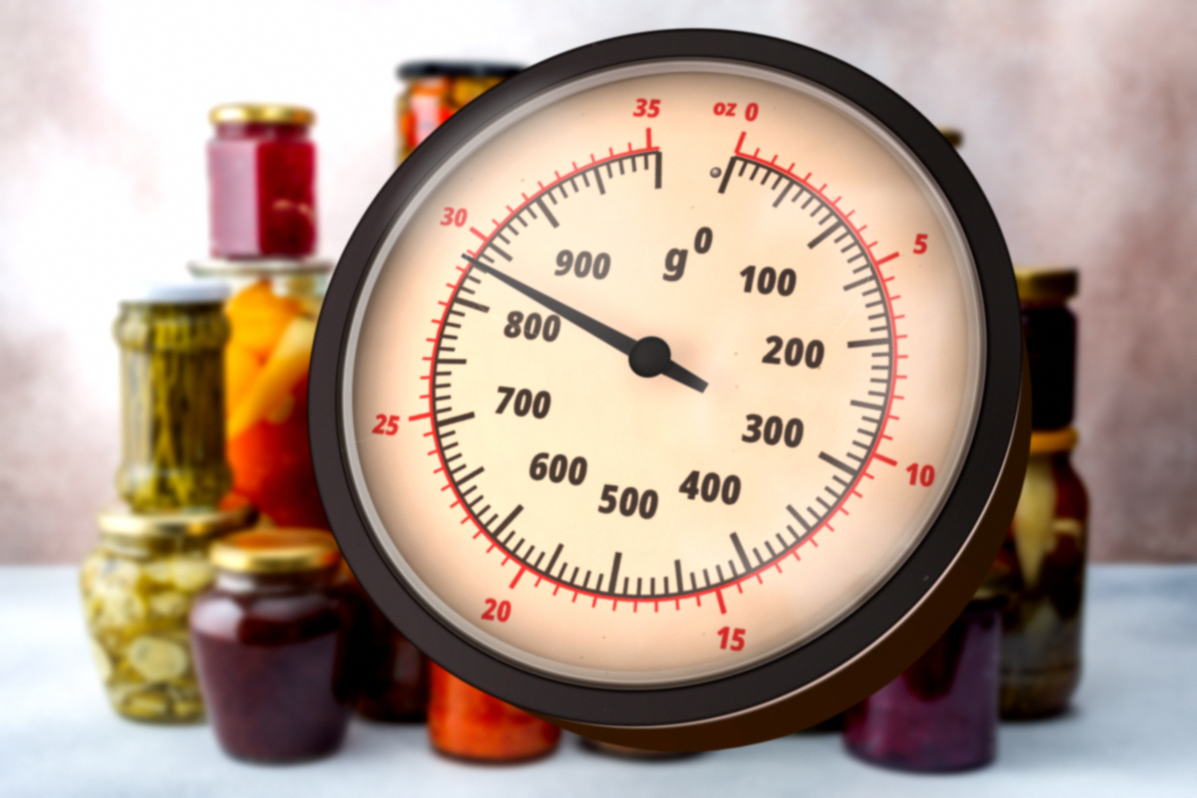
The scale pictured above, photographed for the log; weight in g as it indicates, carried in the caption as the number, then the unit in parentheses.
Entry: 830 (g)
